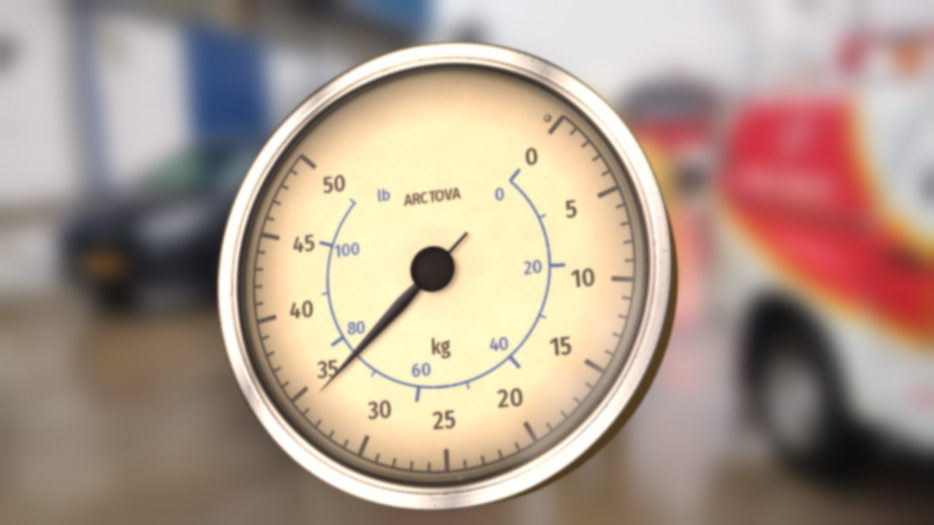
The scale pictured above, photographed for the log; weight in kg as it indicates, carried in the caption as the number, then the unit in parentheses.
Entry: 34 (kg)
